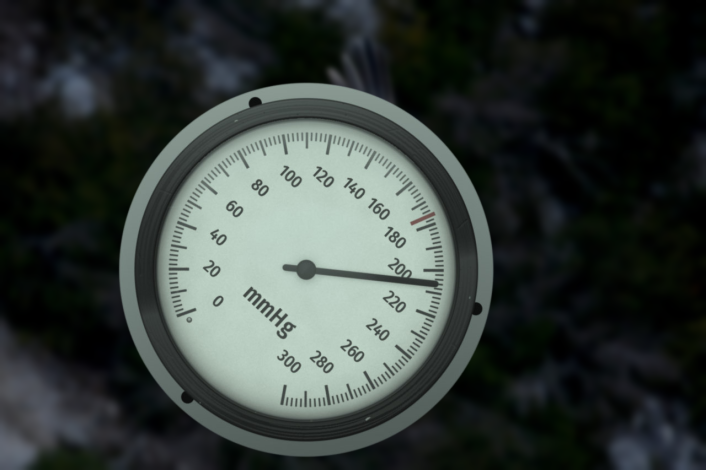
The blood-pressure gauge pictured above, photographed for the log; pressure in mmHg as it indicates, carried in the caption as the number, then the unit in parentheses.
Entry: 206 (mmHg)
